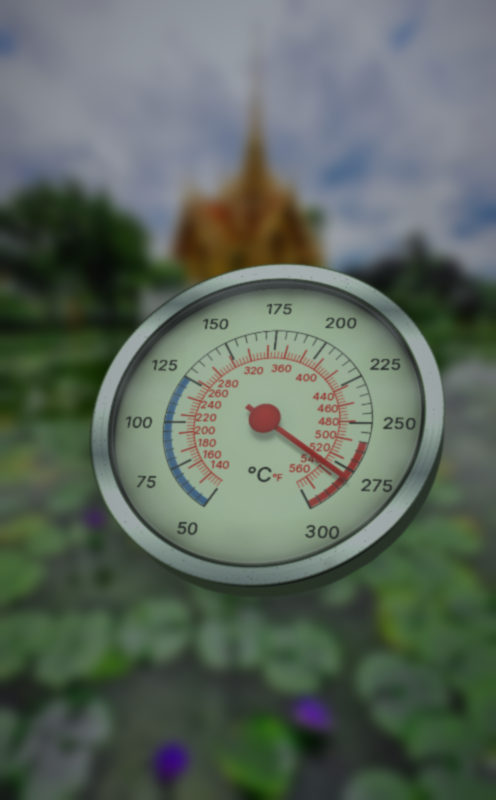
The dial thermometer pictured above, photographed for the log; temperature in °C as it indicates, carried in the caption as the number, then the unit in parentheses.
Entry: 280 (°C)
